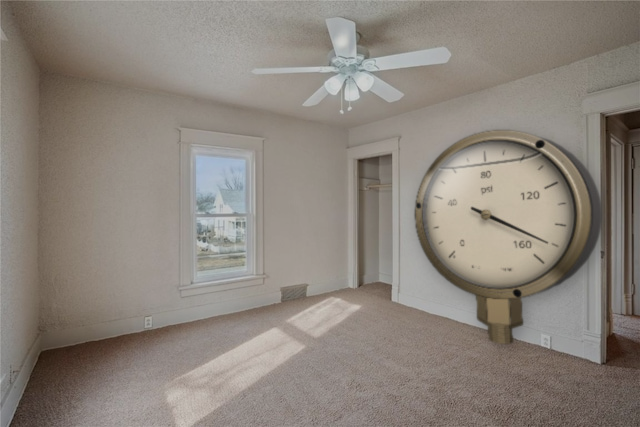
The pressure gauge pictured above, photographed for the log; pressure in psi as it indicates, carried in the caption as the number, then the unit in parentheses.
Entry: 150 (psi)
